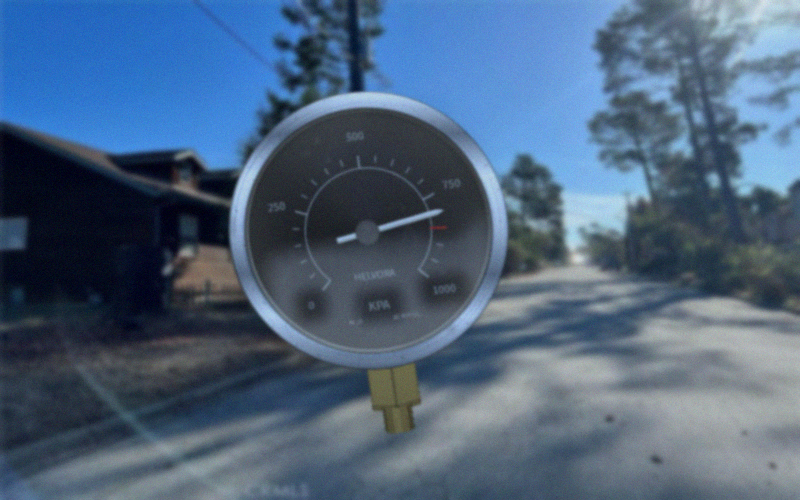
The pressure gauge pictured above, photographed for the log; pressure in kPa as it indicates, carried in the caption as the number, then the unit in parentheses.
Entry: 800 (kPa)
